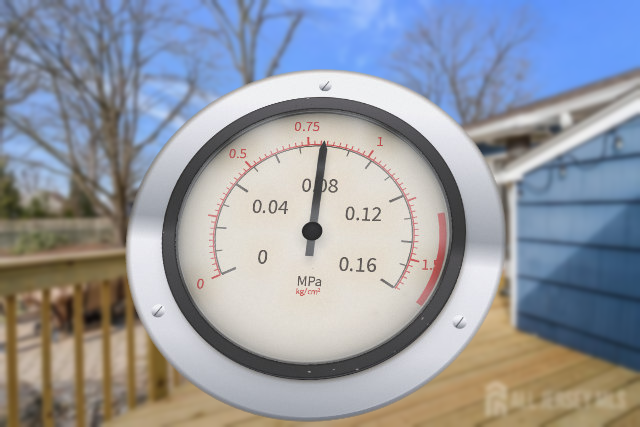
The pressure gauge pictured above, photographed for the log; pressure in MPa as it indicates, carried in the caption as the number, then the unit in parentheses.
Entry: 0.08 (MPa)
